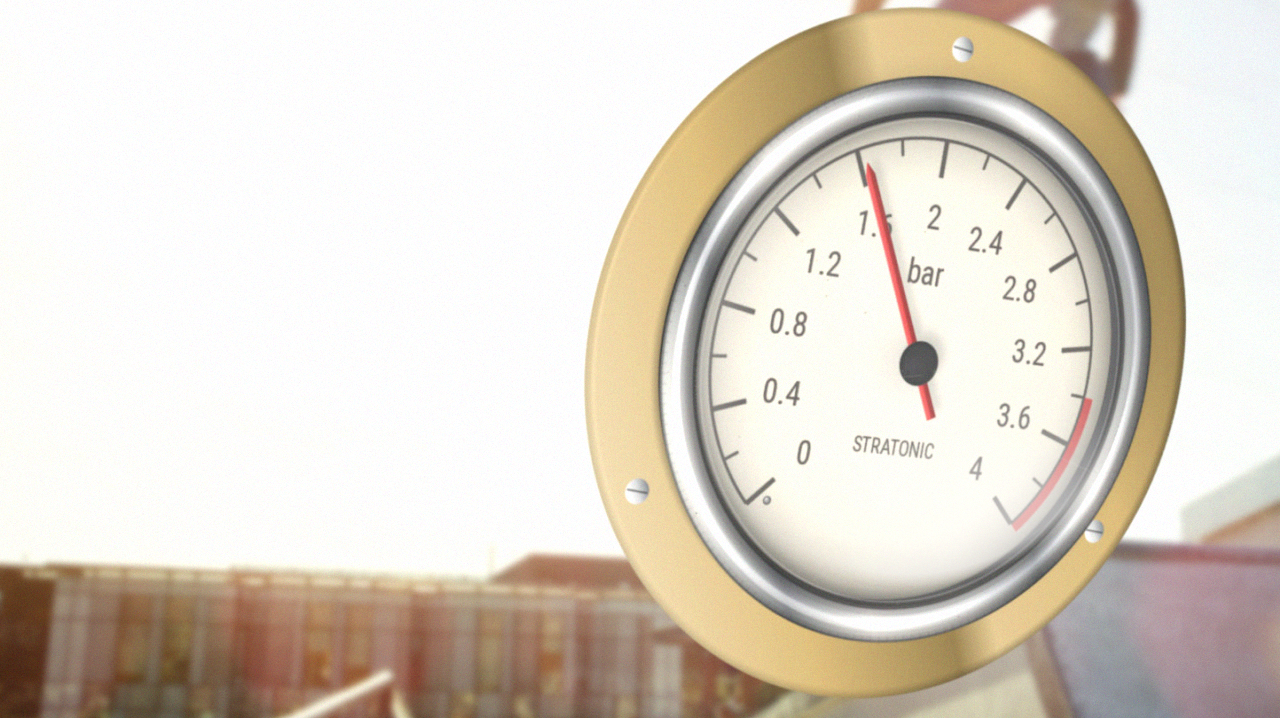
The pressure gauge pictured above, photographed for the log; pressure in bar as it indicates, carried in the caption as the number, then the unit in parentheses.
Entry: 1.6 (bar)
